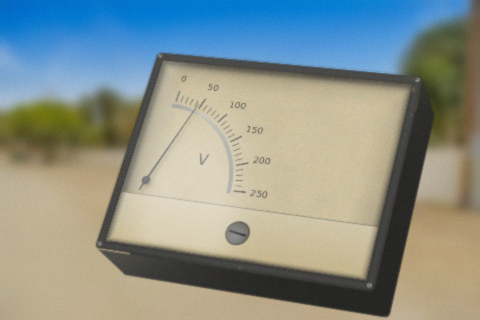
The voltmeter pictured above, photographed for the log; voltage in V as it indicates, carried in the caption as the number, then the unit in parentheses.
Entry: 50 (V)
